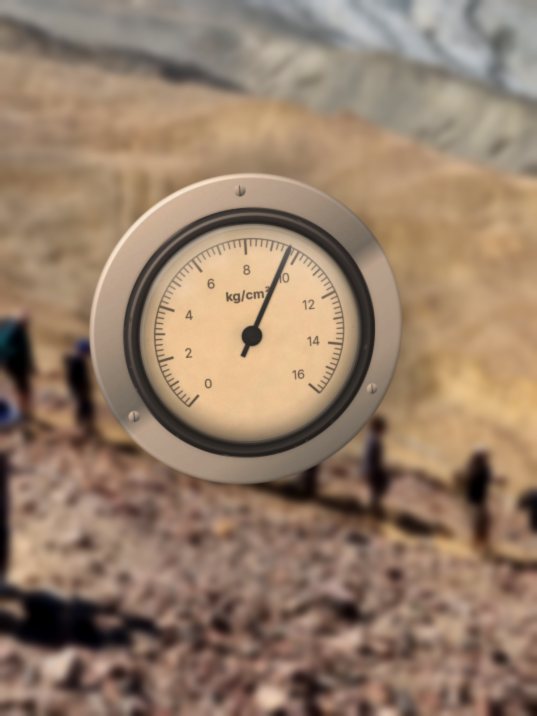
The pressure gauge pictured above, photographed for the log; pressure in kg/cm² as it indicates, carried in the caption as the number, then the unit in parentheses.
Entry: 9.6 (kg/cm²)
